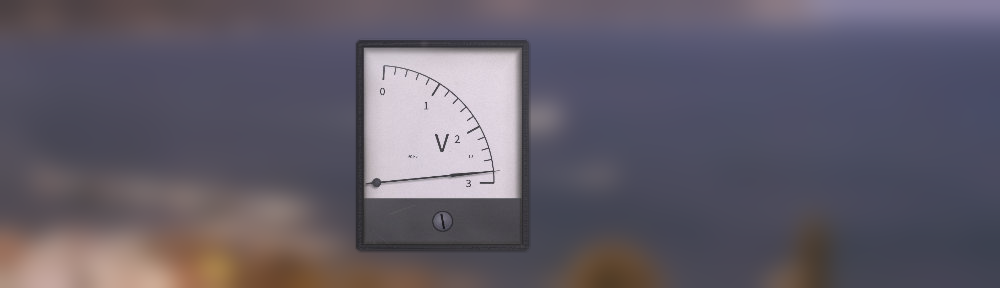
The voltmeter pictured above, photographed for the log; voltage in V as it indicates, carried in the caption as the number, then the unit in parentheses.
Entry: 2.8 (V)
